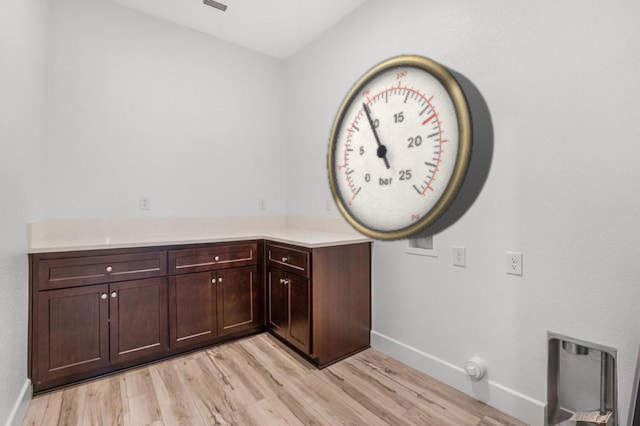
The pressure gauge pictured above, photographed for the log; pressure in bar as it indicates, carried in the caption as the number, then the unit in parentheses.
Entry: 10 (bar)
